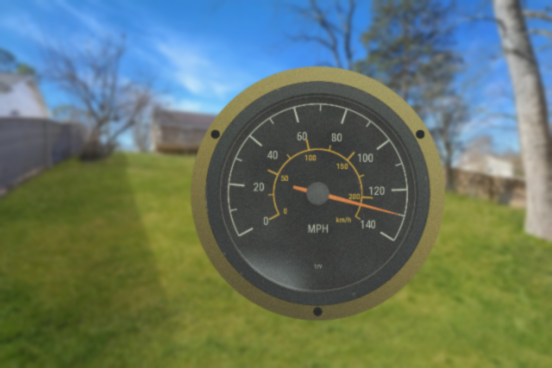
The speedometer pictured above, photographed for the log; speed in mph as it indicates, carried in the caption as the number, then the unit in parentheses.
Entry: 130 (mph)
